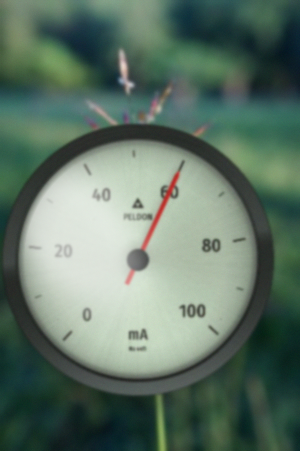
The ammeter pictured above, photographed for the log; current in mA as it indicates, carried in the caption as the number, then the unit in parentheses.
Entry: 60 (mA)
